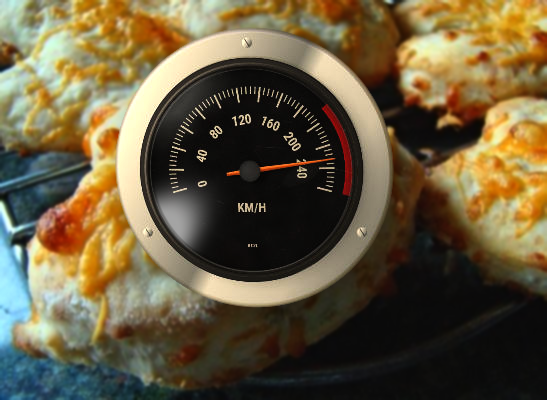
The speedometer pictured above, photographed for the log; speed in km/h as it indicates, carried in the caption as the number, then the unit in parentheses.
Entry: 232 (km/h)
